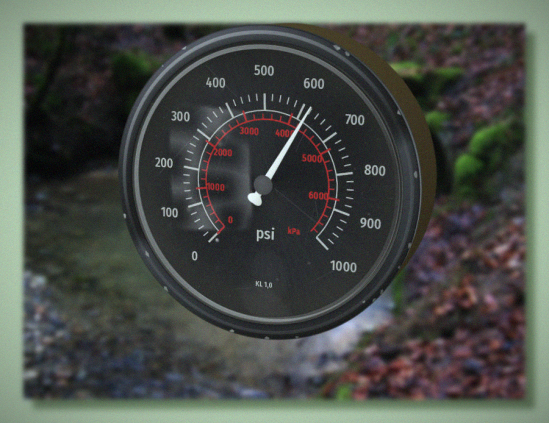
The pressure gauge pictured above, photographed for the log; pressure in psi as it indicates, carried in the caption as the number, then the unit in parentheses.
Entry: 620 (psi)
